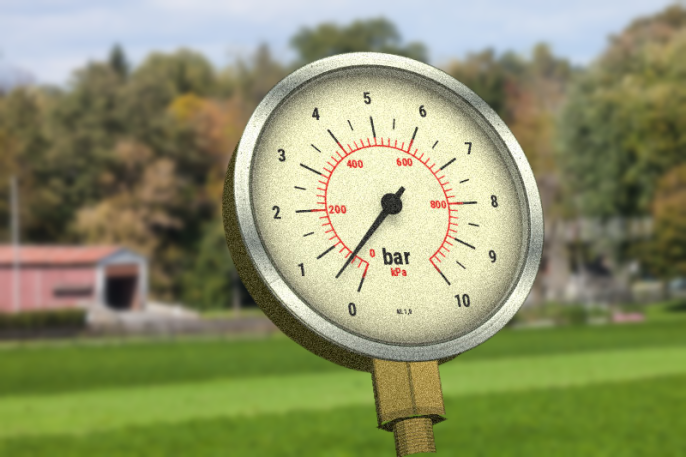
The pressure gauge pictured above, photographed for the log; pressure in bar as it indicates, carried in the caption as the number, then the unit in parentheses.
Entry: 0.5 (bar)
